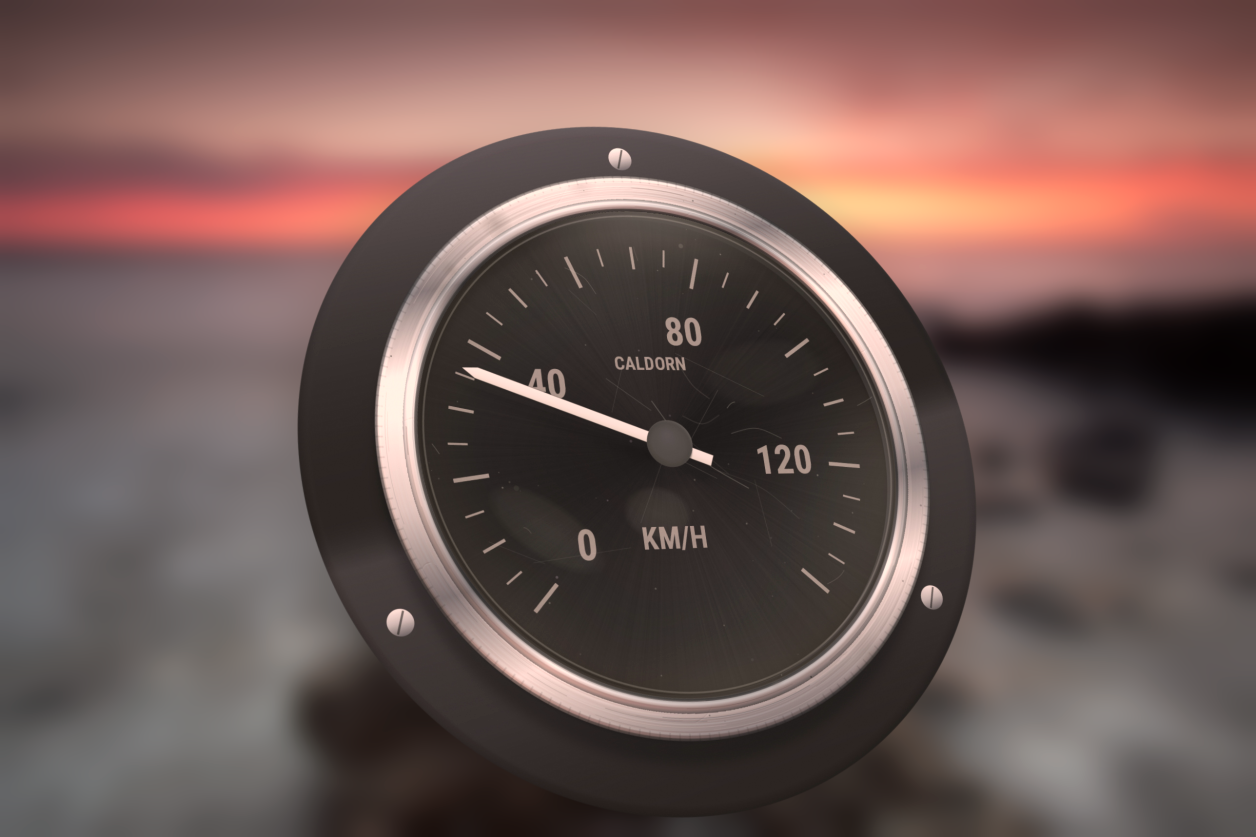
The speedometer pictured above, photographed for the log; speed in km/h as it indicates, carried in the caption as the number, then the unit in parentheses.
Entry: 35 (km/h)
